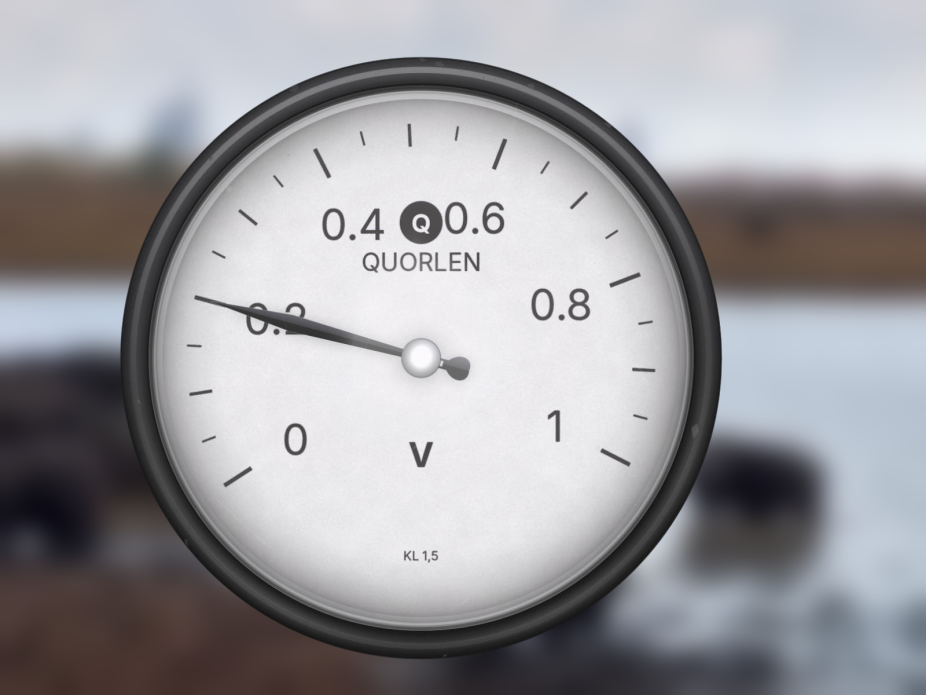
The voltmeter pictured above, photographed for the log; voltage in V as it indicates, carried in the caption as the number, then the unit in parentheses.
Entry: 0.2 (V)
